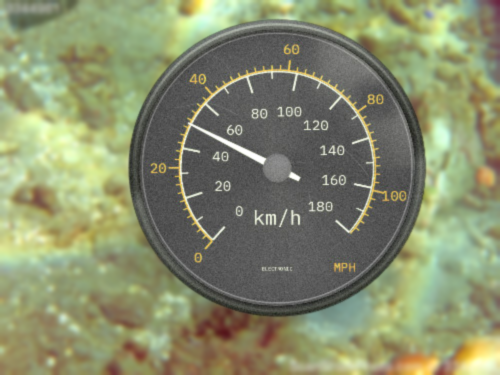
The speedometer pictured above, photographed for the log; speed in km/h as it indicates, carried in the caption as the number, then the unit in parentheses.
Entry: 50 (km/h)
